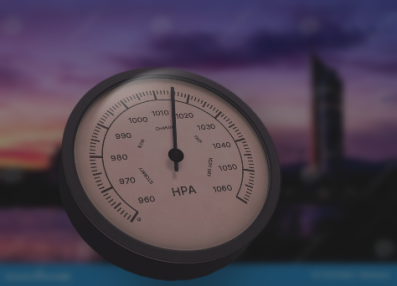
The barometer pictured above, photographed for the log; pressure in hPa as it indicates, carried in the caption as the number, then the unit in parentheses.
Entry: 1015 (hPa)
